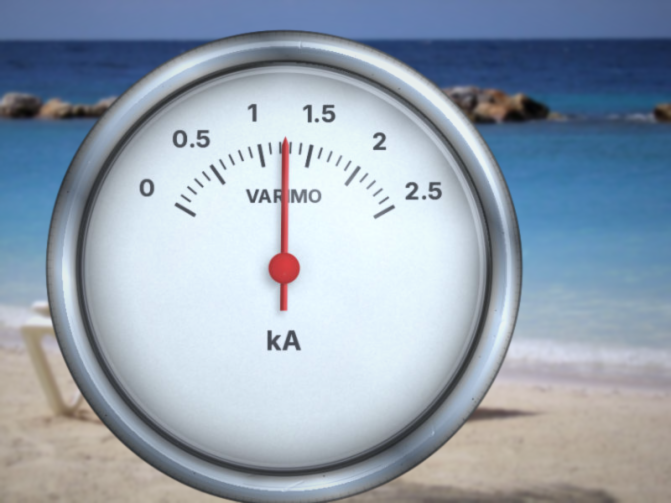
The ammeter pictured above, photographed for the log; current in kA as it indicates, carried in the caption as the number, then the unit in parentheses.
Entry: 1.25 (kA)
